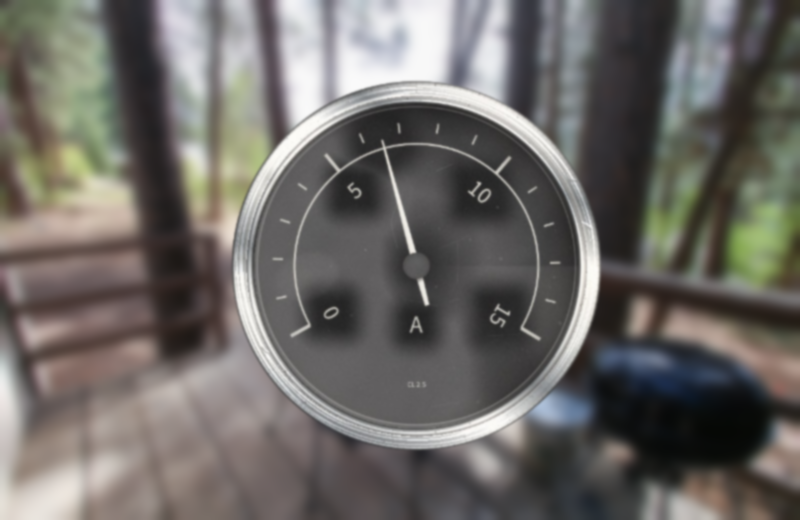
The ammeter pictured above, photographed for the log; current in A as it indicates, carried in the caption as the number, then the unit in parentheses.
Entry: 6.5 (A)
